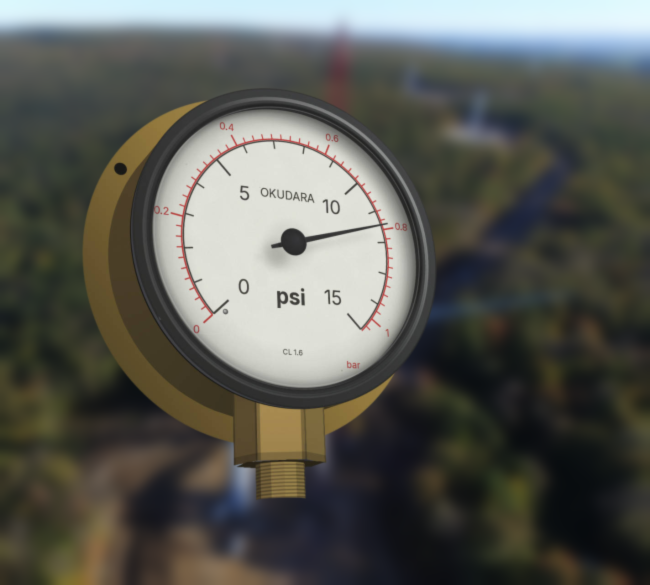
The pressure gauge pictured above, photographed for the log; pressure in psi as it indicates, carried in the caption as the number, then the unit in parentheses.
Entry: 11.5 (psi)
